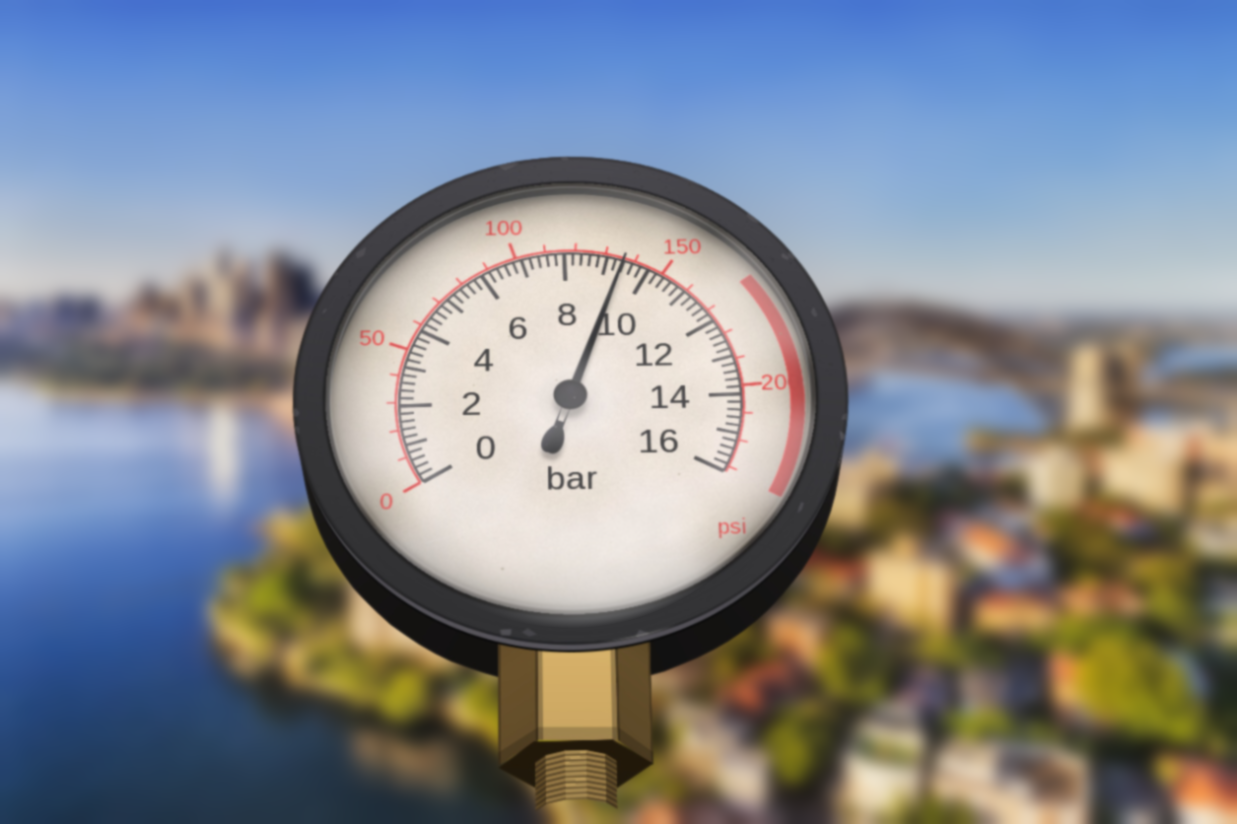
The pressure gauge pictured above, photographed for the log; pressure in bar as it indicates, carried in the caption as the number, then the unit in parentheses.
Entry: 9.4 (bar)
